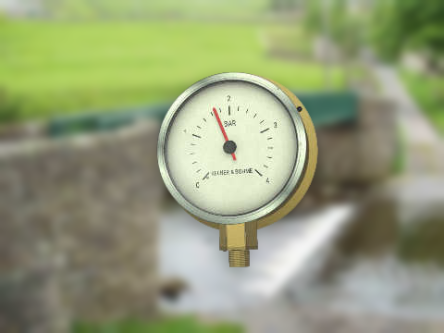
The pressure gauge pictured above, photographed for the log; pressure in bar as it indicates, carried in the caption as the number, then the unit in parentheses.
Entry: 1.7 (bar)
